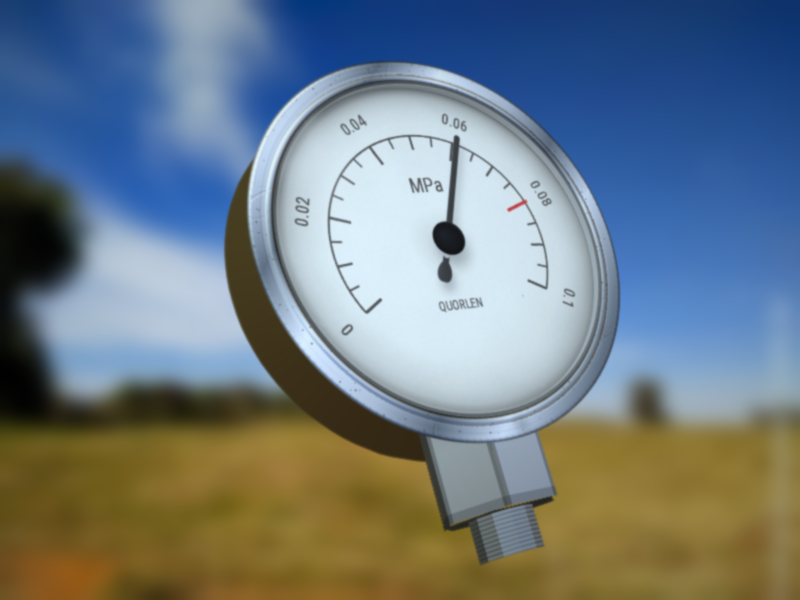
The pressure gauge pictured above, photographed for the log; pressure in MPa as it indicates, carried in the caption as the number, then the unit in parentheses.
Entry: 0.06 (MPa)
